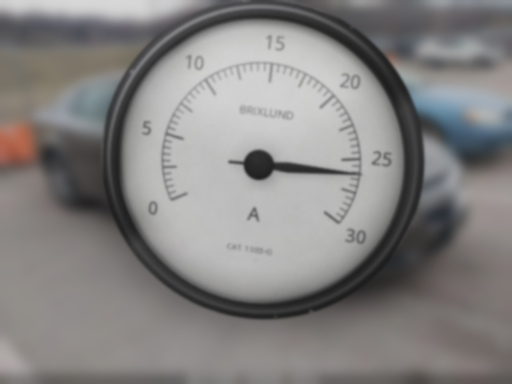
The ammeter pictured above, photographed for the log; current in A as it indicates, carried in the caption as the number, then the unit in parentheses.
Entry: 26 (A)
